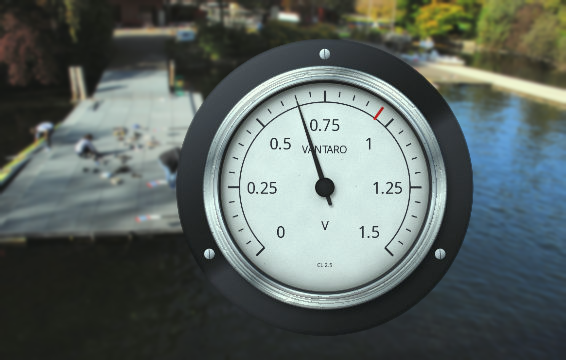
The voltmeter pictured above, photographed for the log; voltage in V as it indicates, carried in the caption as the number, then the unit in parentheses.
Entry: 0.65 (V)
